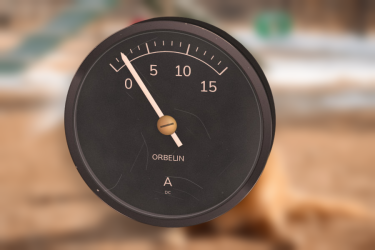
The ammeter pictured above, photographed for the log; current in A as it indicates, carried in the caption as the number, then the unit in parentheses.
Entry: 2 (A)
